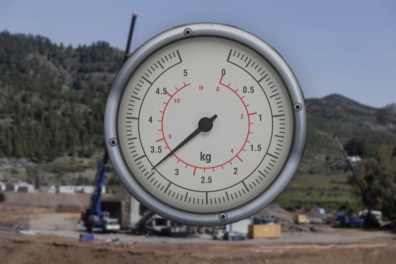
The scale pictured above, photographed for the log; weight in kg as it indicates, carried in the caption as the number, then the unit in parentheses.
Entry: 3.3 (kg)
